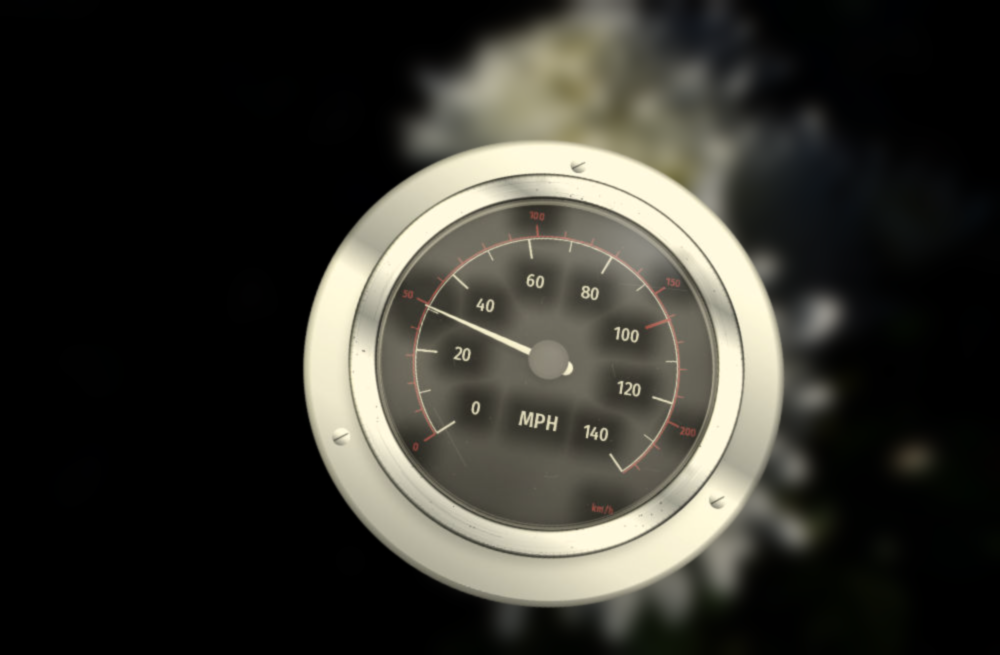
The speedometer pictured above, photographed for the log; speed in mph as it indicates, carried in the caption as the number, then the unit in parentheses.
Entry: 30 (mph)
